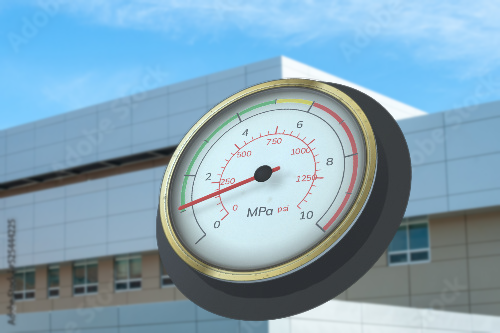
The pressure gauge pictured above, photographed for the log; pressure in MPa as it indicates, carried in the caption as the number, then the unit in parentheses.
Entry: 1 (MPa)
